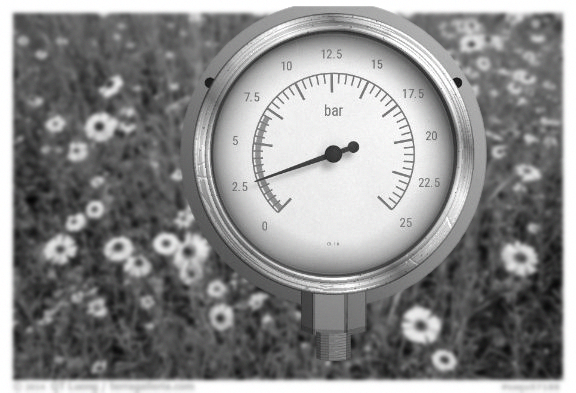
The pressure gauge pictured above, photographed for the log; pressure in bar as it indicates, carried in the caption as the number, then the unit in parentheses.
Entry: 2.5 (bar)
